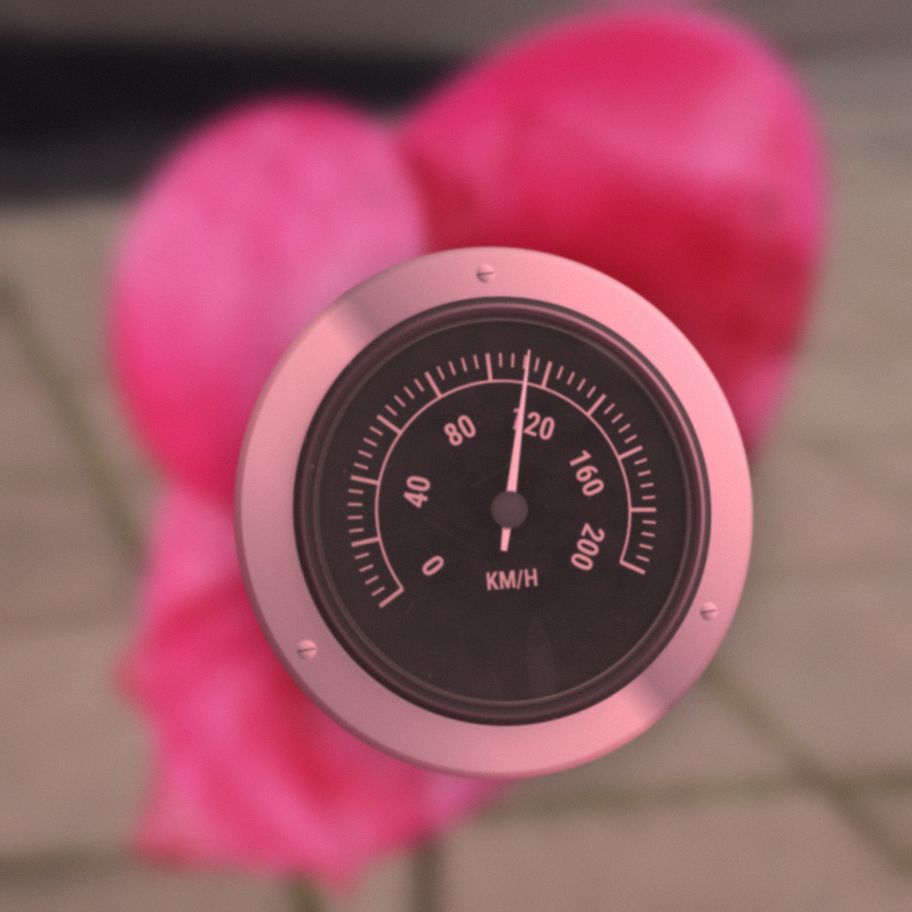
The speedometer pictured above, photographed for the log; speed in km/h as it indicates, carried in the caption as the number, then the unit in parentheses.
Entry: 112 (km/h)
